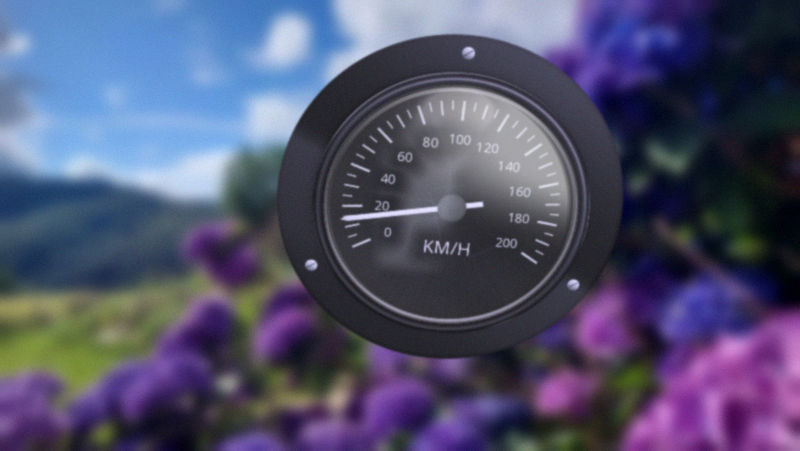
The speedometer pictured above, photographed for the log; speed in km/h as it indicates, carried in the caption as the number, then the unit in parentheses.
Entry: 15 (km/h)
